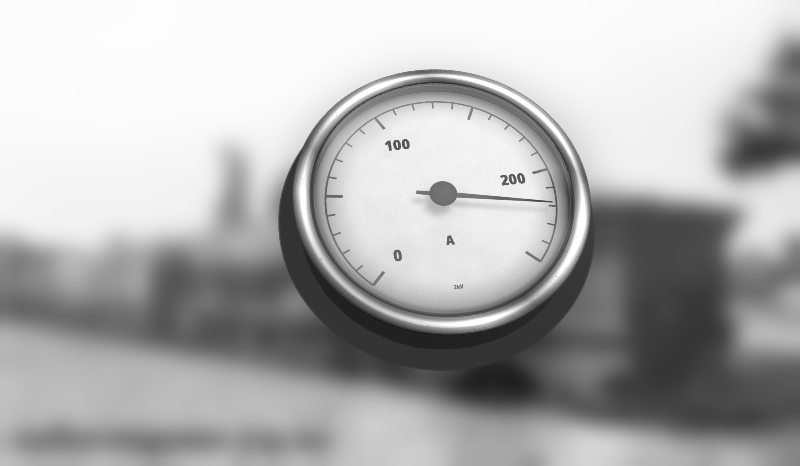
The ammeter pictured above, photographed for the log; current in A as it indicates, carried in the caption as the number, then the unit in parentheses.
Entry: 220 (A)
